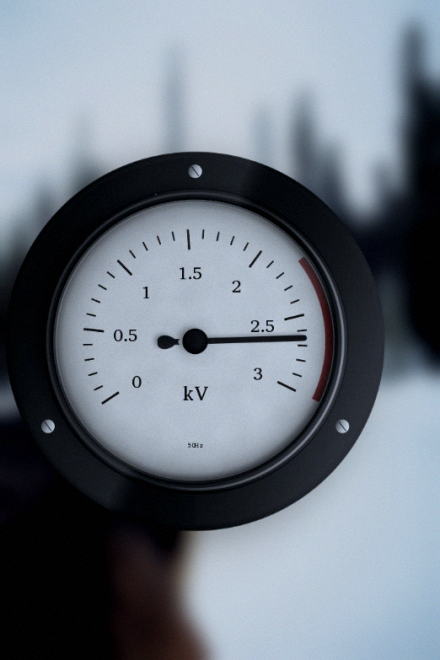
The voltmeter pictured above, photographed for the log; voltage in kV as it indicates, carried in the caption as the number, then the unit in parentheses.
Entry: 2.65 (kV)
